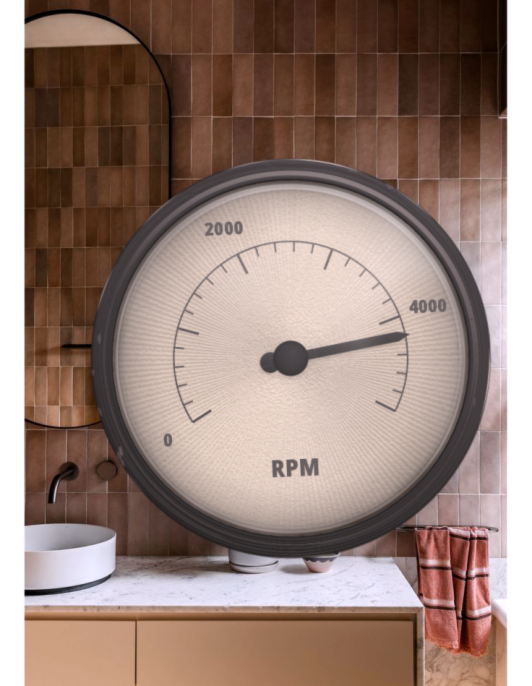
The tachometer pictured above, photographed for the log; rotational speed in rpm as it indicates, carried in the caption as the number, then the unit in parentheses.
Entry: 4200 (rpm)
